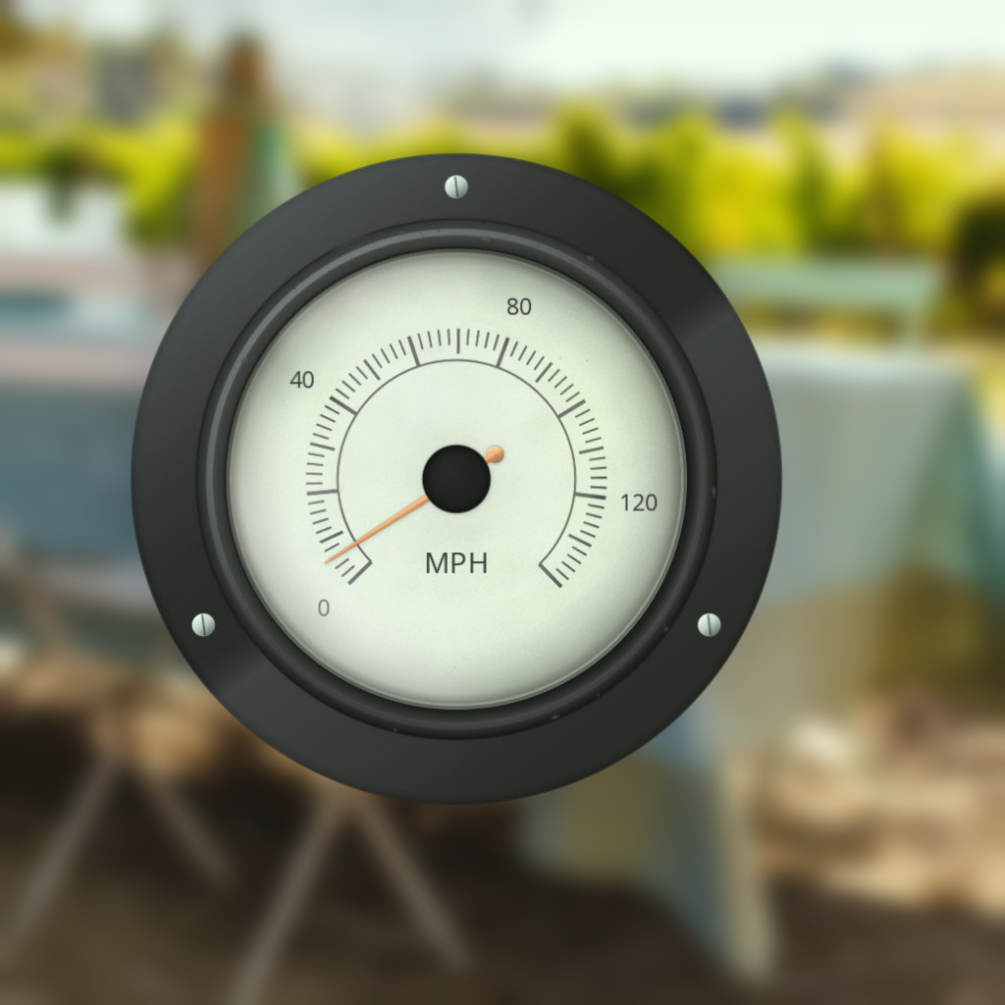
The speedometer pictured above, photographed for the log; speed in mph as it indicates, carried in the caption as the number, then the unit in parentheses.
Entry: 6 (mph)
